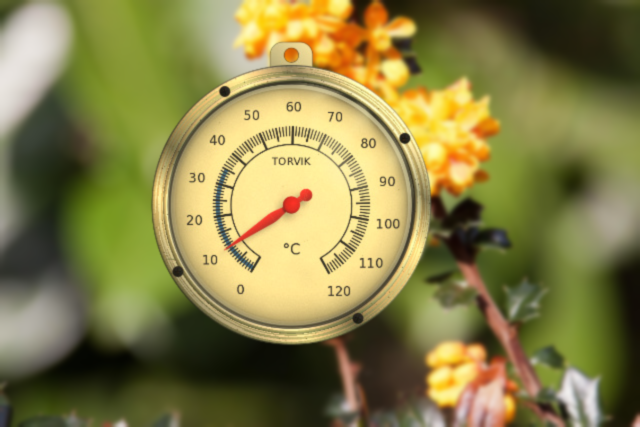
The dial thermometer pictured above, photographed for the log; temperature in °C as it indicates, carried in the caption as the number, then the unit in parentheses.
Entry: 10 (°C)
